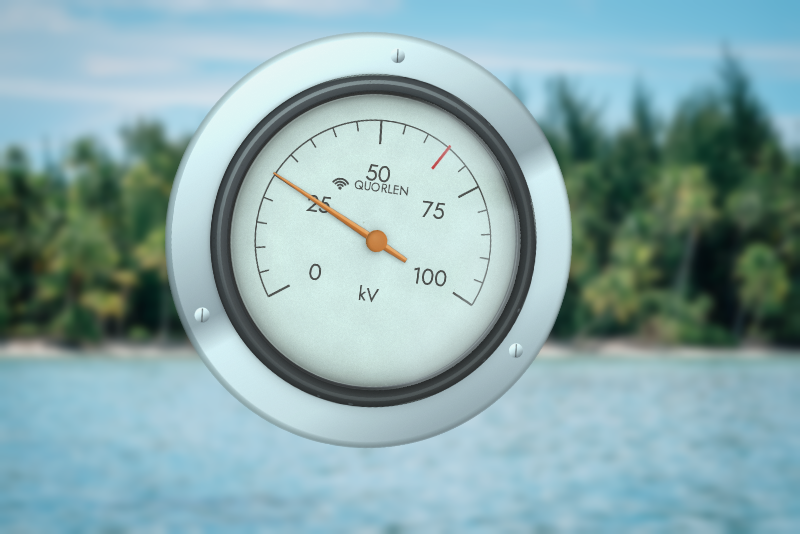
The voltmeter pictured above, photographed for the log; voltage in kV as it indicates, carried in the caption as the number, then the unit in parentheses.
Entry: 25 (kV)
